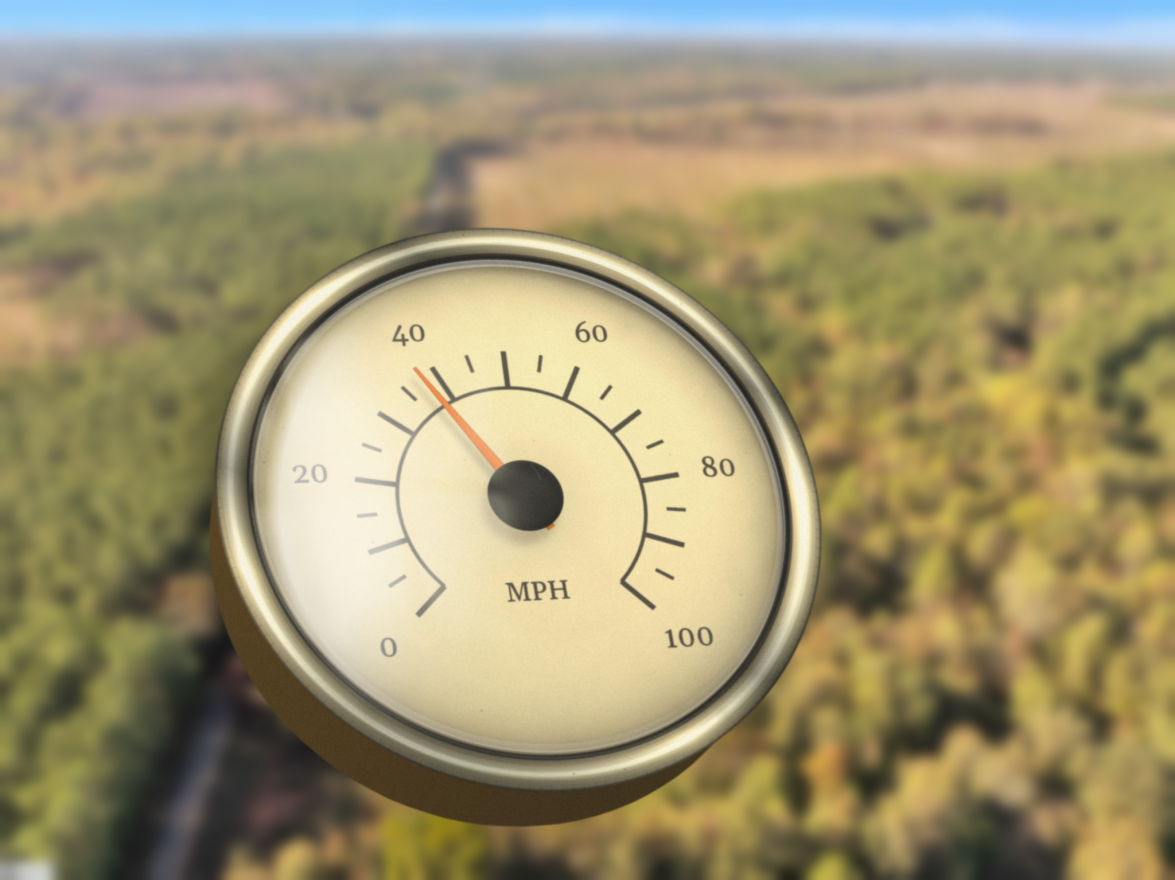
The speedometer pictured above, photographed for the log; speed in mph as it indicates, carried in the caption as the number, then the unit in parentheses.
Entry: 37.5 (mph)
